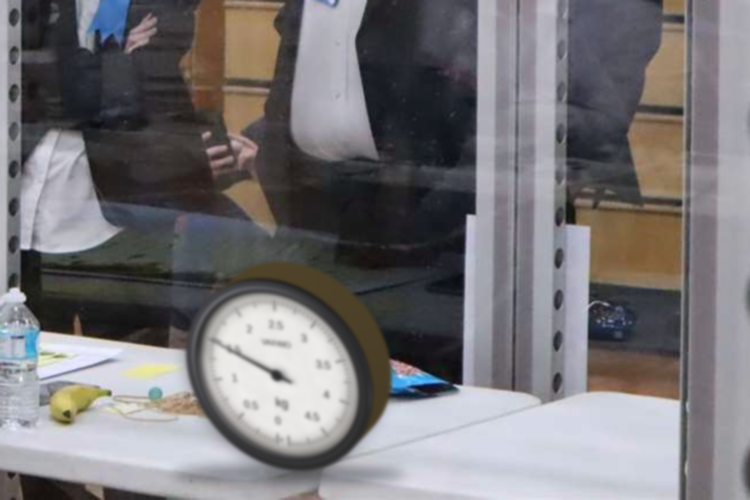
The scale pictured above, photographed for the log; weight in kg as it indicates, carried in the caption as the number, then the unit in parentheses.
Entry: 1.5 (kg)
